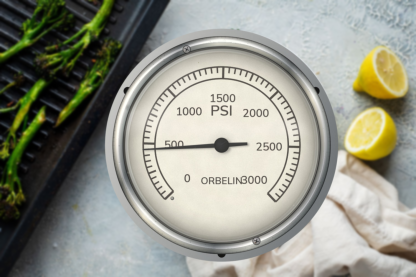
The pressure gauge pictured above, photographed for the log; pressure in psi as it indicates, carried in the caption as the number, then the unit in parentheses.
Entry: 450 (psi)
